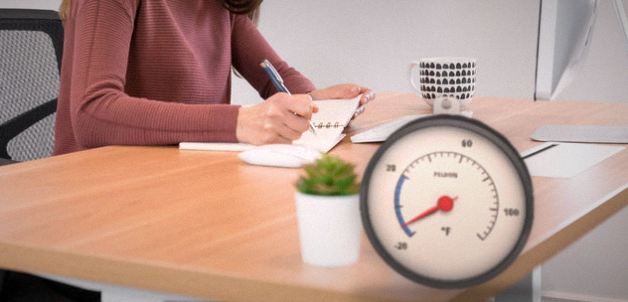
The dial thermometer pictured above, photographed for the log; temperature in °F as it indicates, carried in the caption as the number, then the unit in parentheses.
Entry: -12 (°F)
